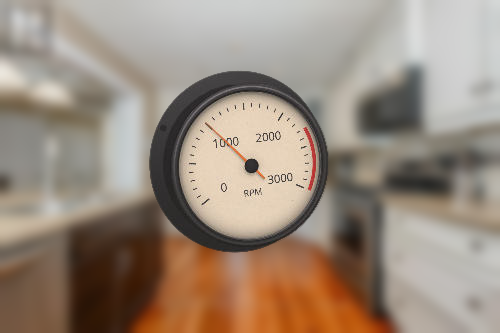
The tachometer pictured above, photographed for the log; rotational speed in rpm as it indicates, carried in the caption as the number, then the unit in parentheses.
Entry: 1000 (rpm)
